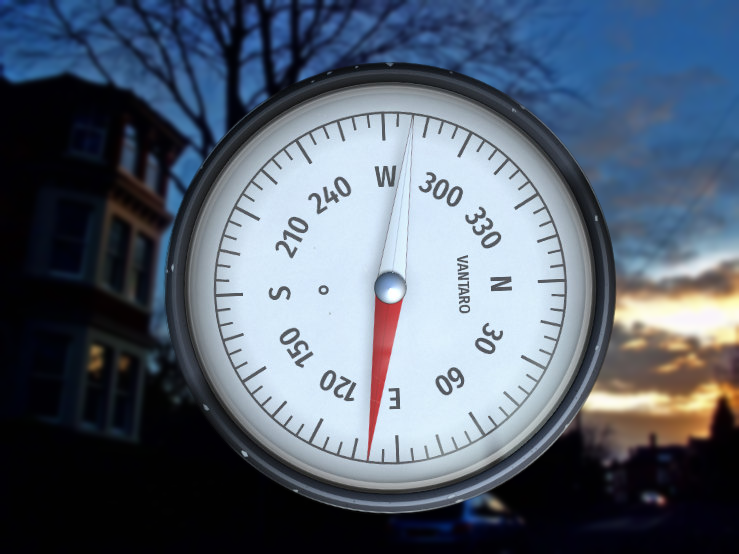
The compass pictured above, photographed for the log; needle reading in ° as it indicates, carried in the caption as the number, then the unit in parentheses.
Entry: 100 (°)
